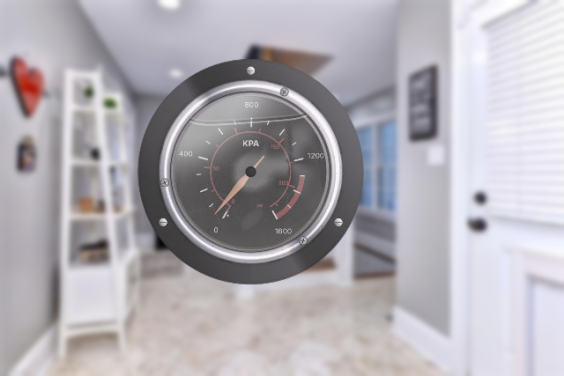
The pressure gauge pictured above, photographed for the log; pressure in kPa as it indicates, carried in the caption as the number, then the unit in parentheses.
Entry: 50 (kPa)
